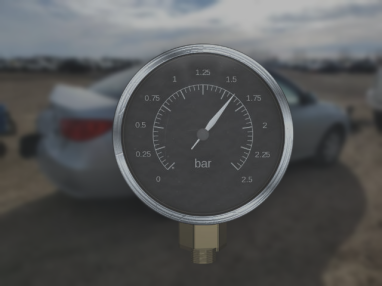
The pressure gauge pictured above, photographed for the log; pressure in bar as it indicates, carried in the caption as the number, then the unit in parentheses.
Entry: 1.6 (bar)
